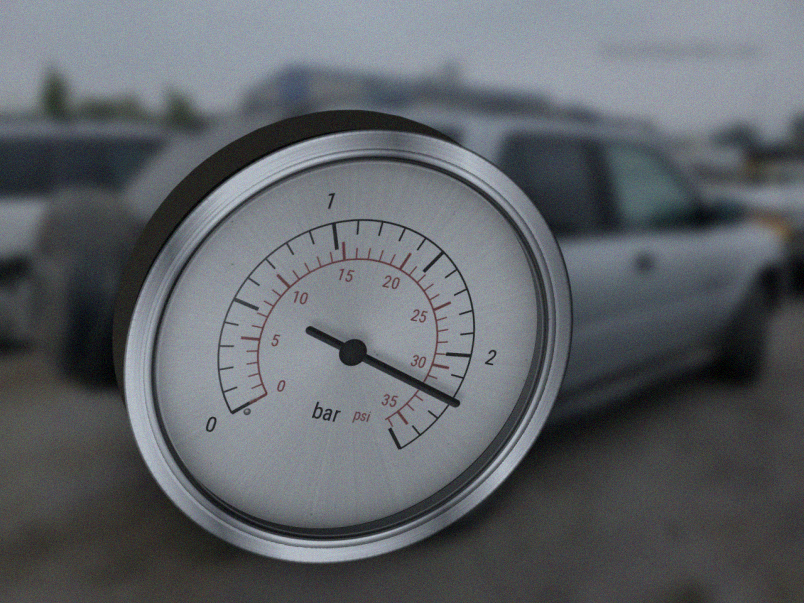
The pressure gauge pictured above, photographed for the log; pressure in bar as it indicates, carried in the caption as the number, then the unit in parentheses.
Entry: 2.2 (bar)
